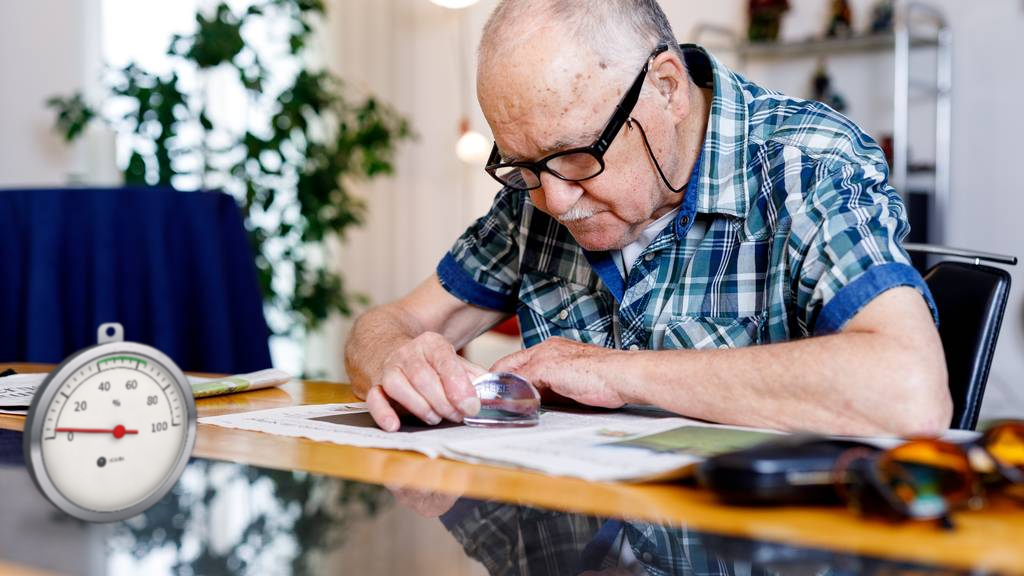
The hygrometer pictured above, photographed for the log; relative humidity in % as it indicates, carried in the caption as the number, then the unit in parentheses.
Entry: 4 (%)
